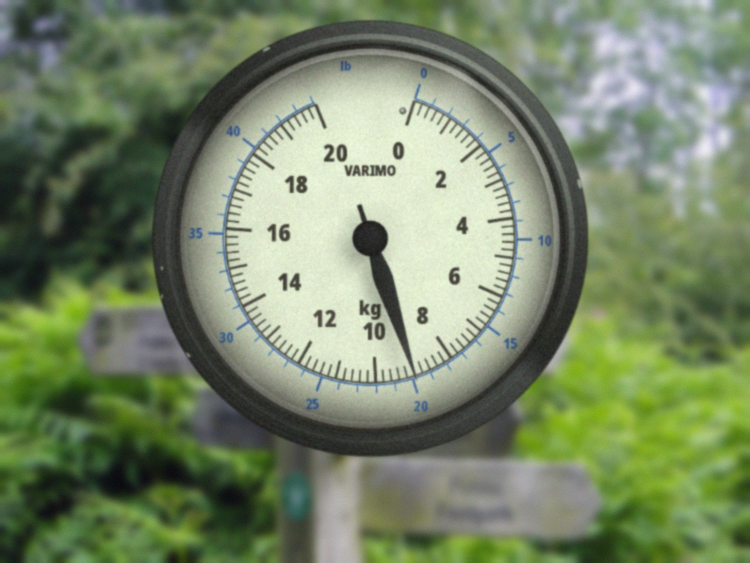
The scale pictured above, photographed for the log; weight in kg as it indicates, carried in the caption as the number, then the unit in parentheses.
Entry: 9 (kg)
